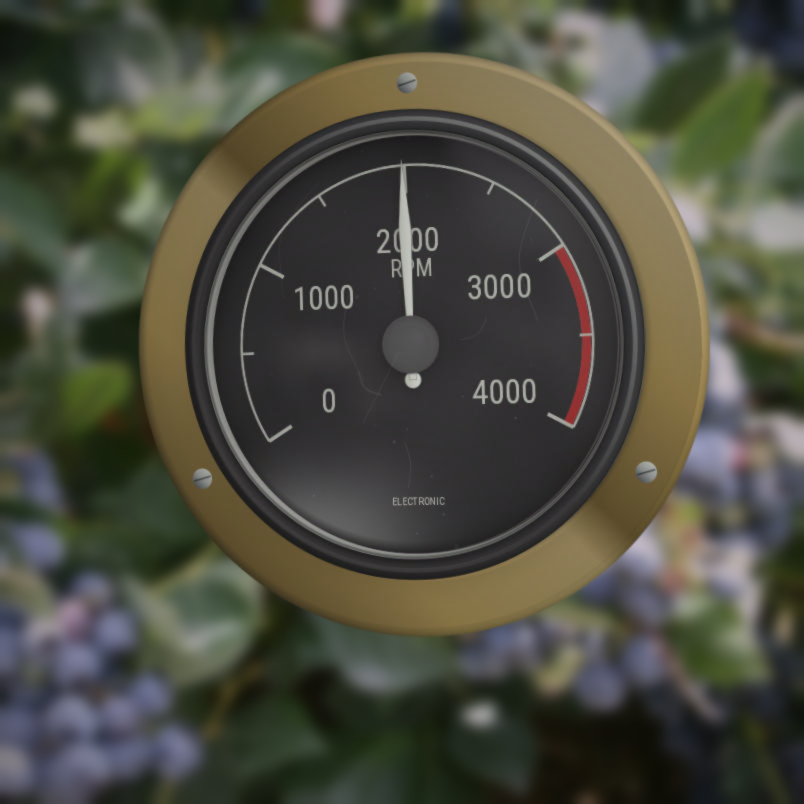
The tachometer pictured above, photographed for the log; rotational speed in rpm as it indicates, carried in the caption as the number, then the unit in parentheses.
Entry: 2000 (rpm)
